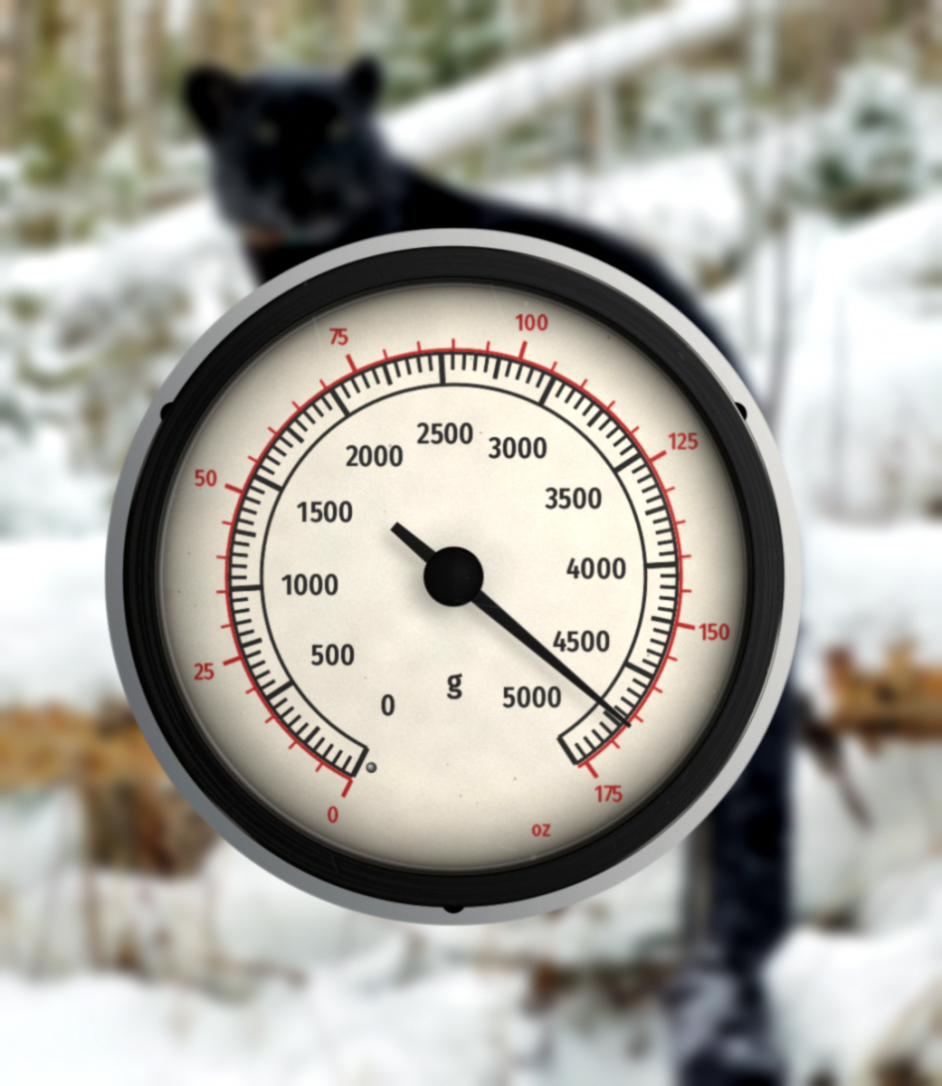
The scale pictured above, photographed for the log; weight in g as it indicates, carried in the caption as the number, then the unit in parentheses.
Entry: 4725 (g)
